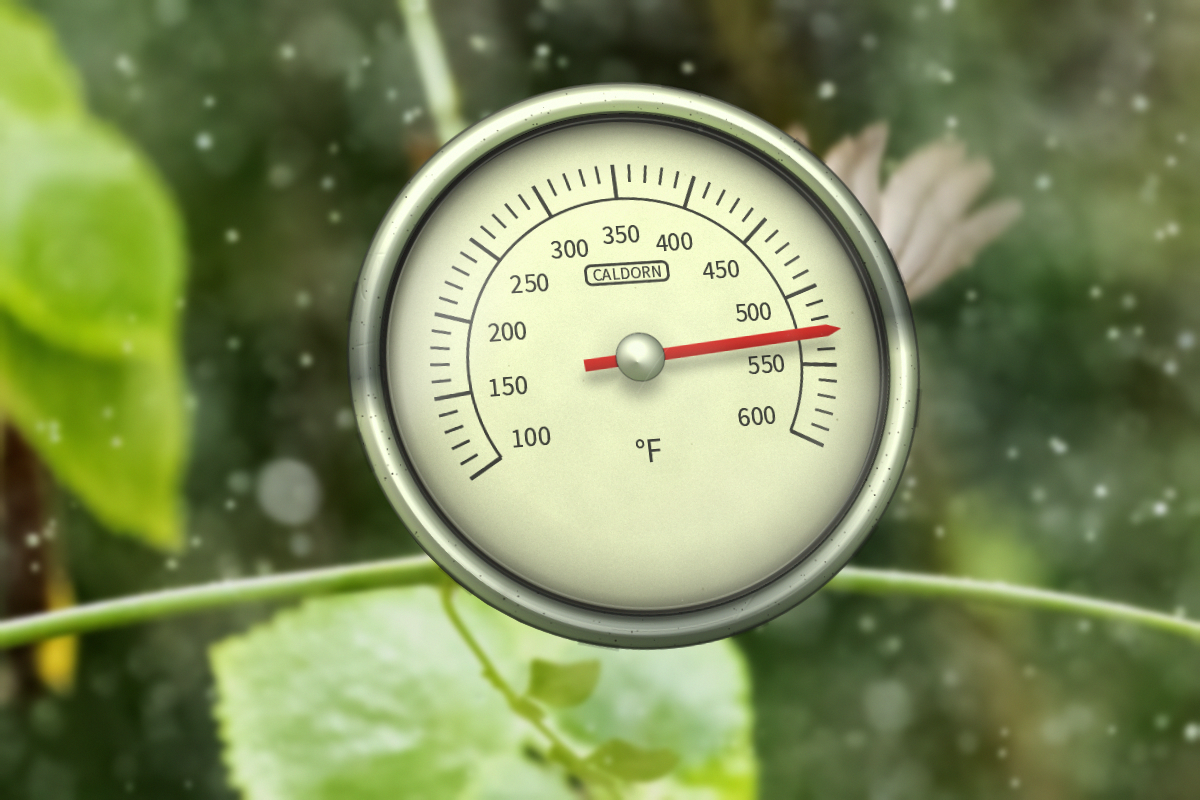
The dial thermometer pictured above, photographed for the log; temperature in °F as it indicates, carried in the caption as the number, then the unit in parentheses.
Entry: 530 (°F)
